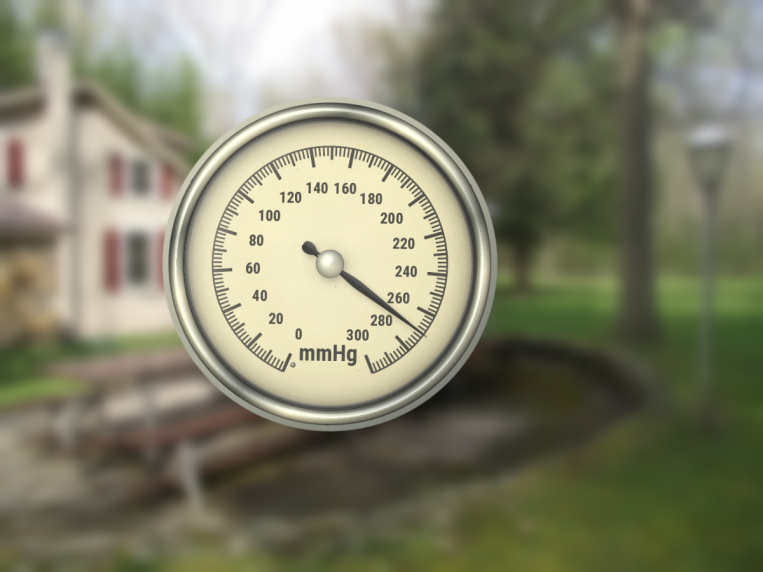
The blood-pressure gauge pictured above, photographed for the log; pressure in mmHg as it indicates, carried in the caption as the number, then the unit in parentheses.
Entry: 270 (mmHg)
